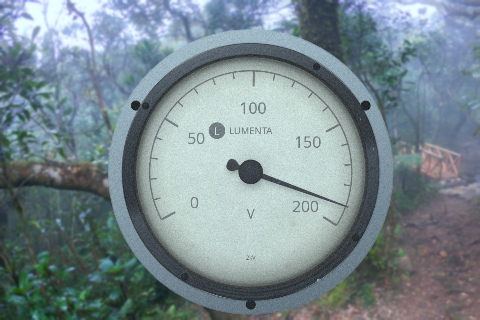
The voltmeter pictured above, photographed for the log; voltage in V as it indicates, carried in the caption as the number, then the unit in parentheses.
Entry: 190 (V)
